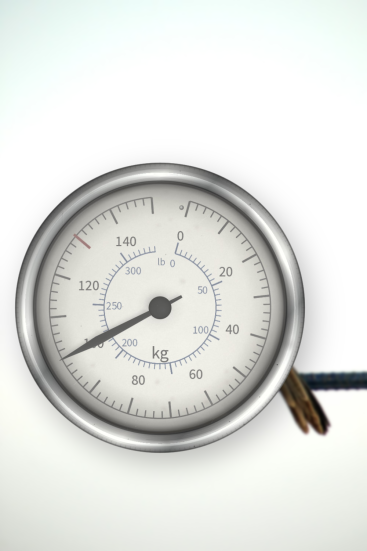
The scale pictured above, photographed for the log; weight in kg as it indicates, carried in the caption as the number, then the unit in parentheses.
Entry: 100 (kg)
